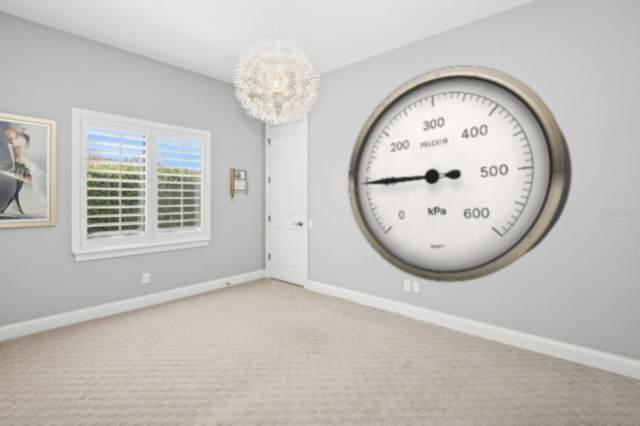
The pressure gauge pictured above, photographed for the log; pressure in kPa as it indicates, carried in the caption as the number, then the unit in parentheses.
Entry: 100 (kPa)
